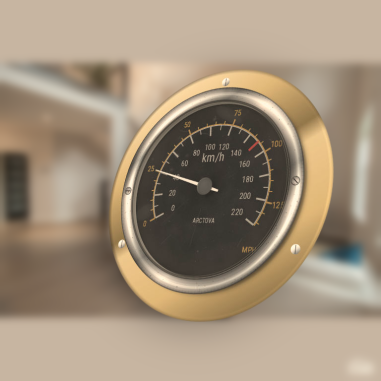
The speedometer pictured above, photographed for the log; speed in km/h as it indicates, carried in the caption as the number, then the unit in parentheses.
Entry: 40 (km/h)
